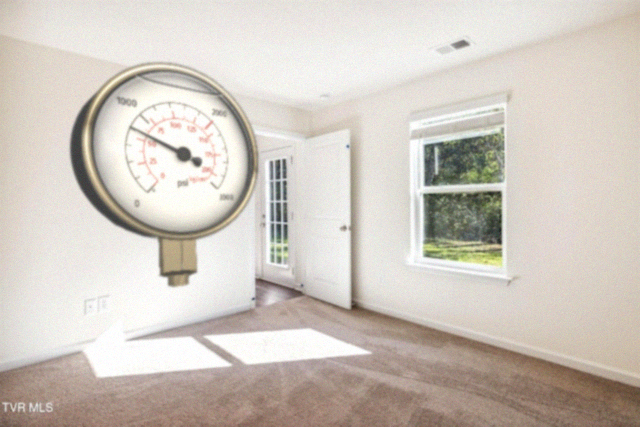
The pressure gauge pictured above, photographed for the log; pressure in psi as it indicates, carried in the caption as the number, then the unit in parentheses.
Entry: 800 (psi)
